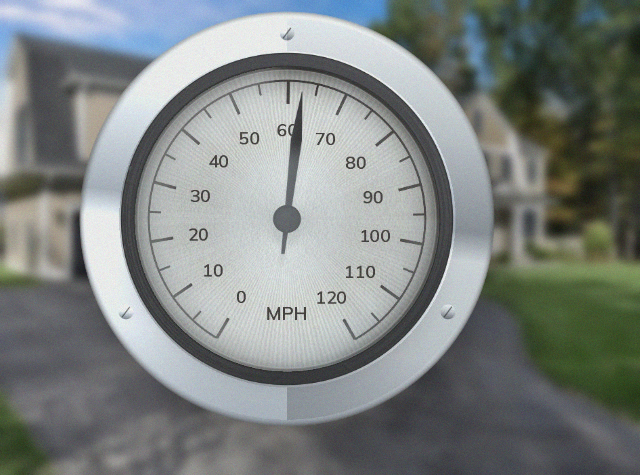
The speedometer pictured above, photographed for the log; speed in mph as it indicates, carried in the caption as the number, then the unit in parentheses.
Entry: 62.5 (mph)
